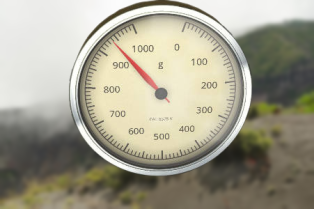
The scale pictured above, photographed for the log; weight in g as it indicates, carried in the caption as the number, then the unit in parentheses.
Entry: 940 (g)
